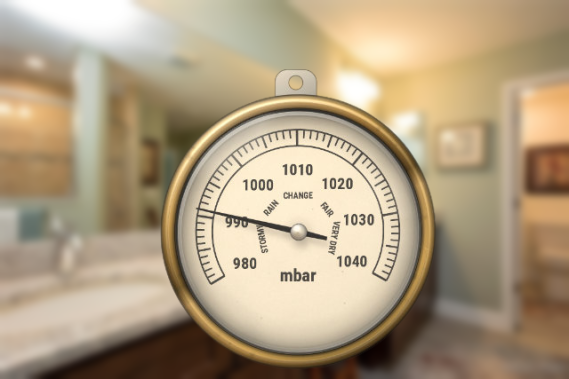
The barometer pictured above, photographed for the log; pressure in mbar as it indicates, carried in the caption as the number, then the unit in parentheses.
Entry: 991 (mbar)
